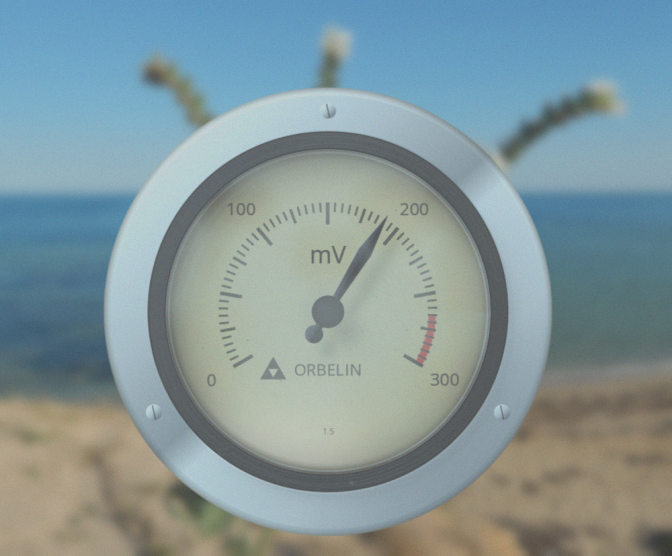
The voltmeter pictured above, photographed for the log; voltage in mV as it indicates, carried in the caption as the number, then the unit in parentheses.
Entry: 190 (mV)
